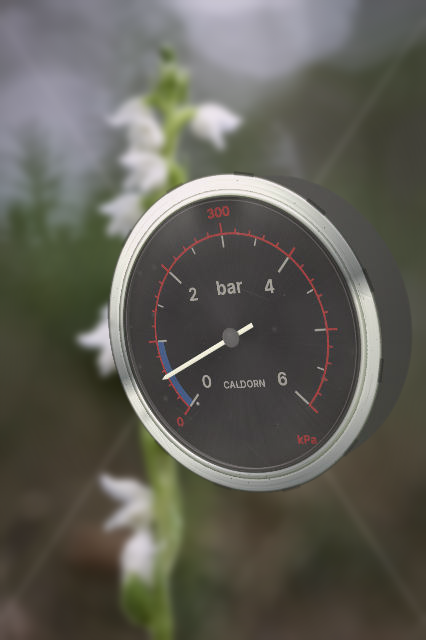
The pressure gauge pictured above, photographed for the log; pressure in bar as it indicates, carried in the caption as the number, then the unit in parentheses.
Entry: 0.5 (bar)
